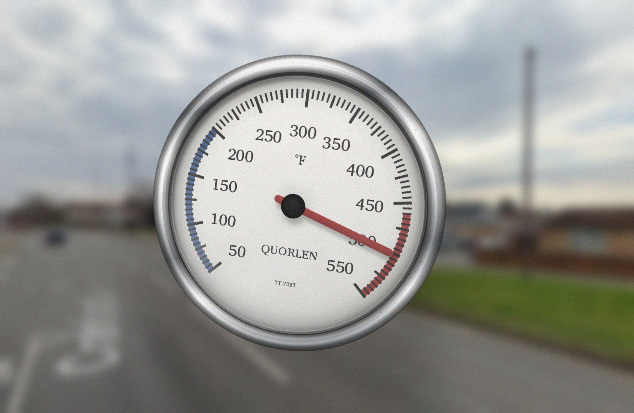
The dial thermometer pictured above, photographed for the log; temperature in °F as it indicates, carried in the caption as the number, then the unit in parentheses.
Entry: 500 (°F)
